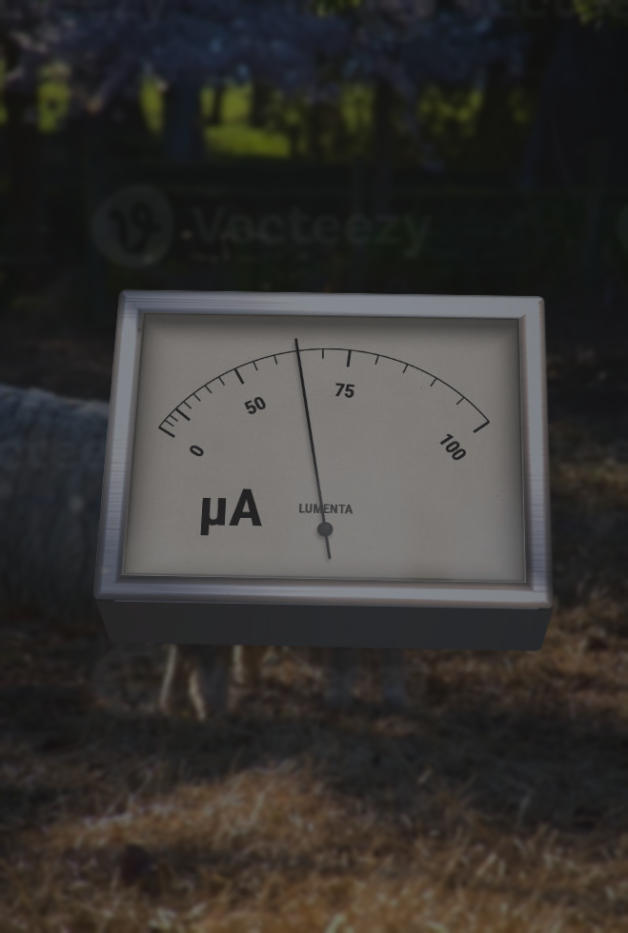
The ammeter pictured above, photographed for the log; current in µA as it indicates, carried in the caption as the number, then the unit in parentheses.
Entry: 65 (µA)
